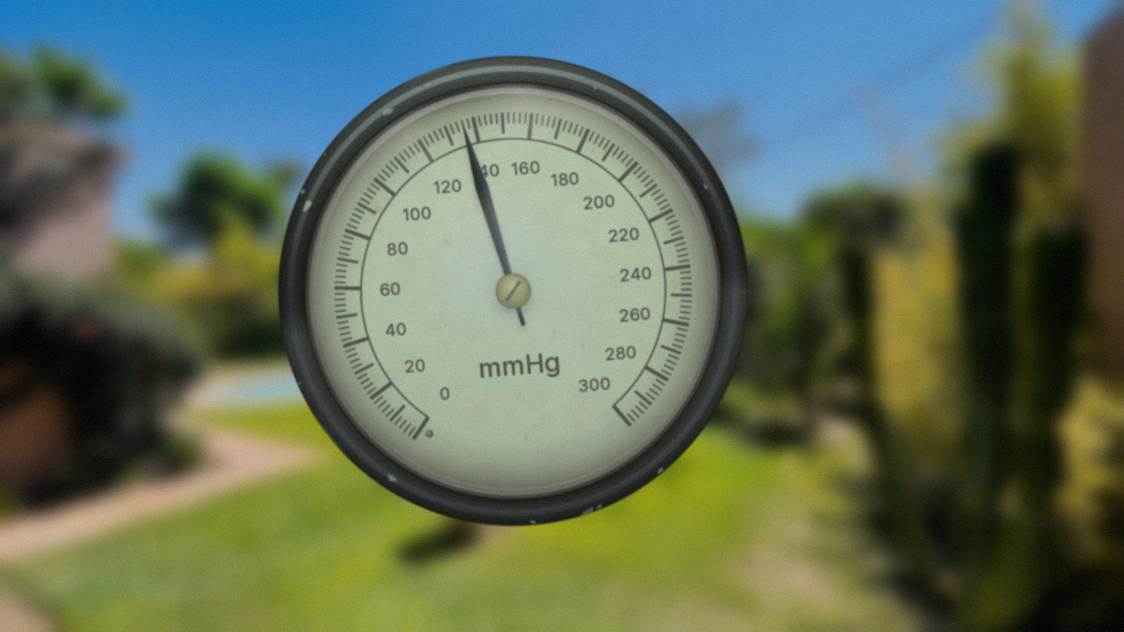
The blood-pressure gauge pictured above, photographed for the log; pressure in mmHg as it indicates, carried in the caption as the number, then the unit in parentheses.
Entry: 136 (mmHg)
